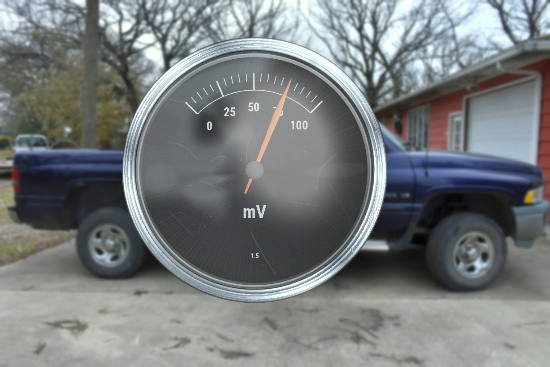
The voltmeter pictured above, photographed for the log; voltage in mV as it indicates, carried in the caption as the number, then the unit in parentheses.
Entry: 75 (mV)
